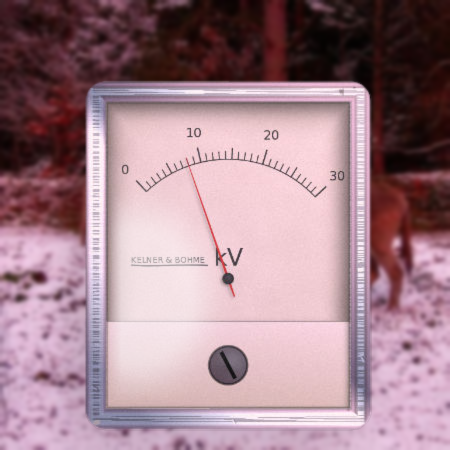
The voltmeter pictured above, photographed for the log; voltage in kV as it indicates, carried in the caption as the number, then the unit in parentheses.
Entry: 8 (kV)
